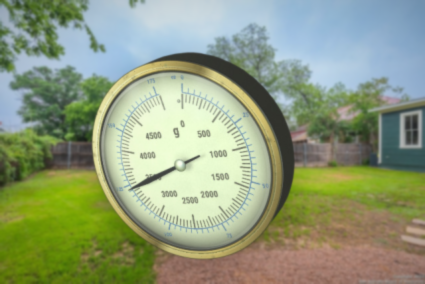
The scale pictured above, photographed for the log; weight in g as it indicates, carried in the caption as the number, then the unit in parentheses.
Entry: 3500 (g)
